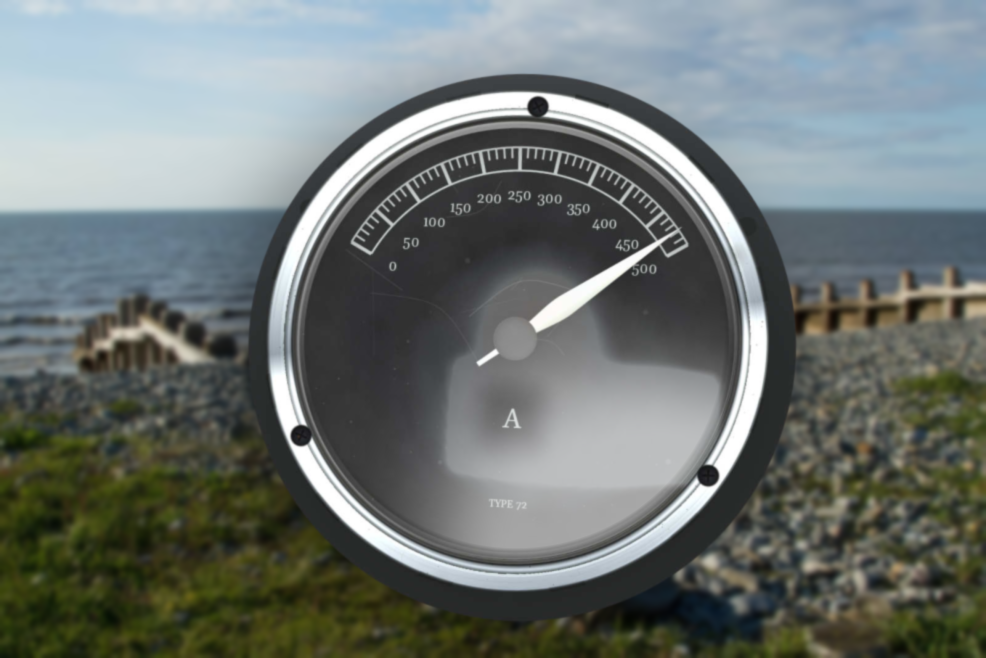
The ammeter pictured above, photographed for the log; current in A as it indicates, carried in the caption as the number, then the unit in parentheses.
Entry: 480 (A)
